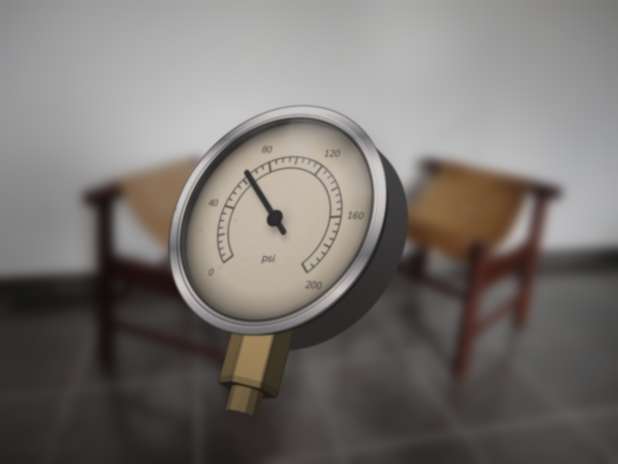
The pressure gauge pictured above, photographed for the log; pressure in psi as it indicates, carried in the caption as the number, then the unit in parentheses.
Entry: 65 (psi)
